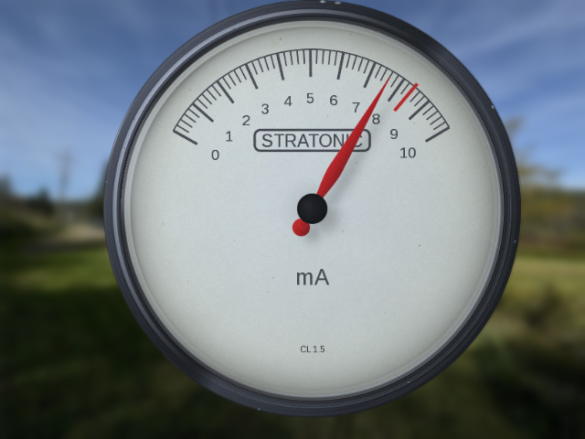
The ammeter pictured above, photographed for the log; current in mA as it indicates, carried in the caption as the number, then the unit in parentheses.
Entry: 7.6 (mA)
